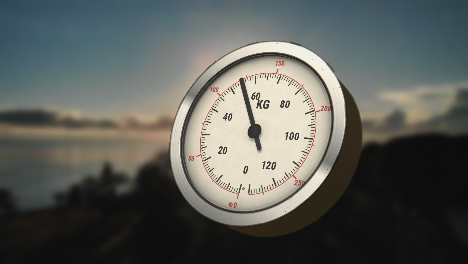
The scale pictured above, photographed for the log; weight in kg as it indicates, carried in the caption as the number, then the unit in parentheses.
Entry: 55 (kg)
